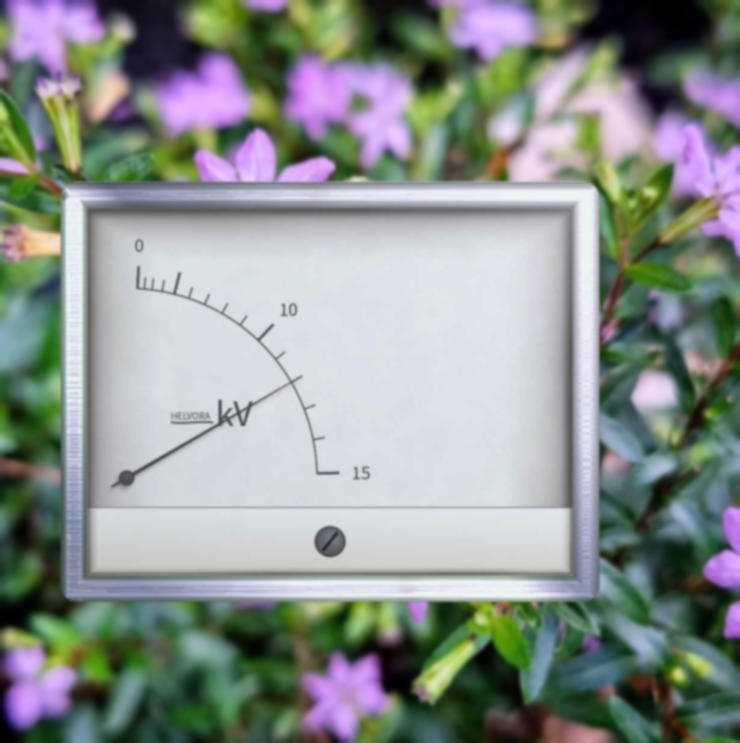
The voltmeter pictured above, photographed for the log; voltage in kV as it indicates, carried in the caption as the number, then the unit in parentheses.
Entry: 12 (kV)
